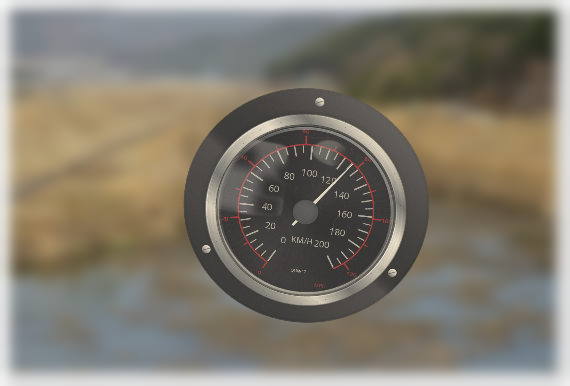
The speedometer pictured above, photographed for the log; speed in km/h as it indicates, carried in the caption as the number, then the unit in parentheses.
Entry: 125 (km/h)
